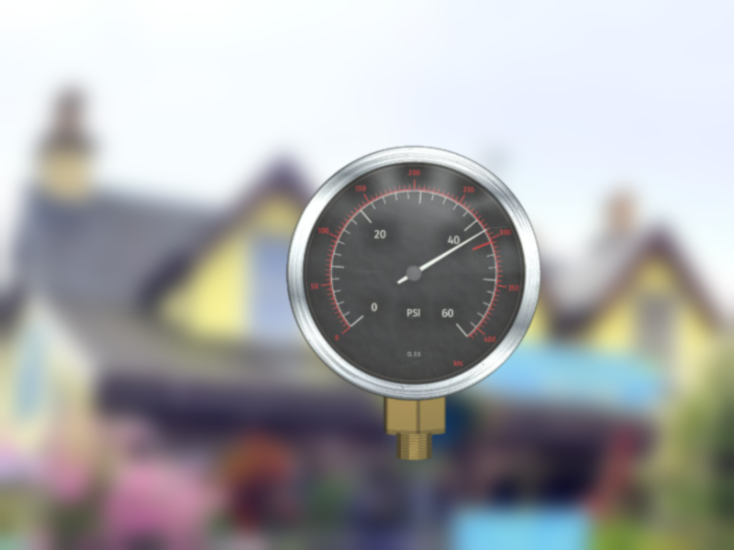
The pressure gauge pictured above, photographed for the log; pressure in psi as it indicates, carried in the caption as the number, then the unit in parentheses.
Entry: 42 (psi)
